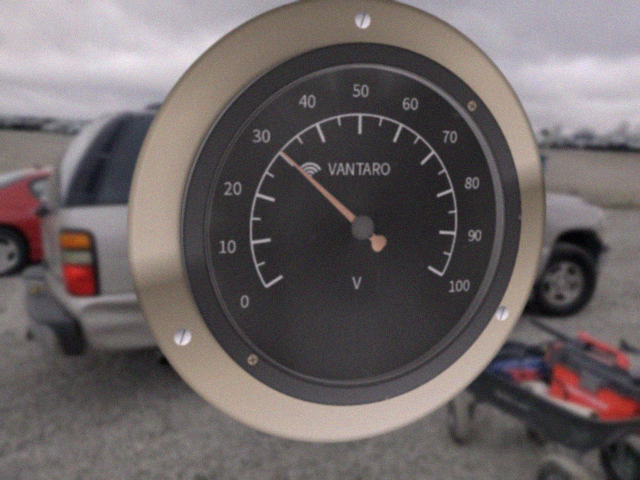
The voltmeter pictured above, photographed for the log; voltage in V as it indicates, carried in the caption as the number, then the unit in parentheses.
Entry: 30 (V)
